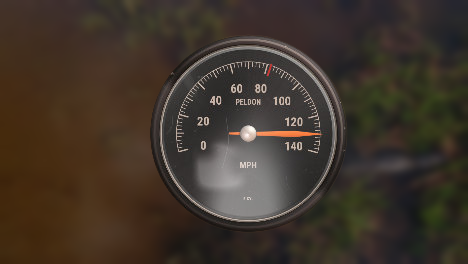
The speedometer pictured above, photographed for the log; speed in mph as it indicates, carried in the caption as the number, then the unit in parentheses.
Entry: 130 (mph)
